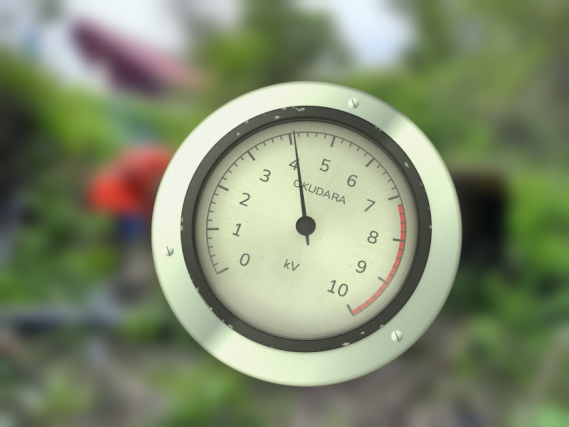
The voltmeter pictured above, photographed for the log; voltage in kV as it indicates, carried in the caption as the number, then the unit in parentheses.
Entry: 4.1 (kV)
